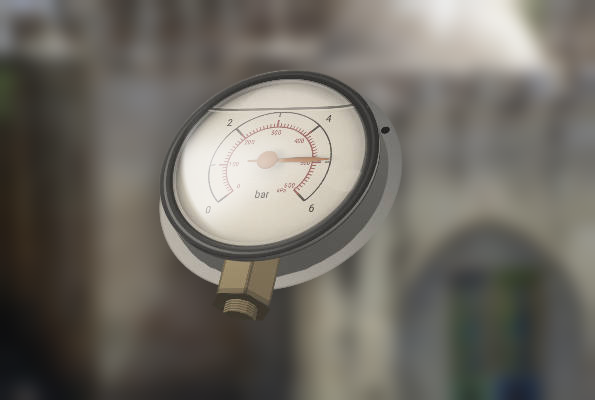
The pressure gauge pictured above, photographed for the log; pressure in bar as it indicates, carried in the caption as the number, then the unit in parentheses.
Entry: 5 (bar)
